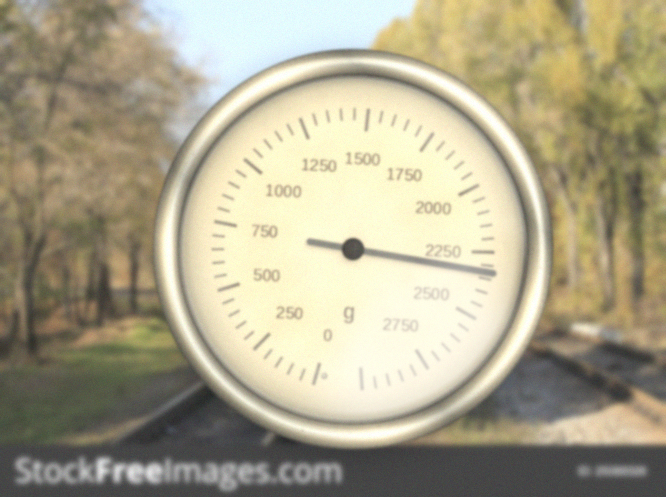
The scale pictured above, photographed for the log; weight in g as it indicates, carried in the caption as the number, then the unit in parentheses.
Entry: 2325 (g)
